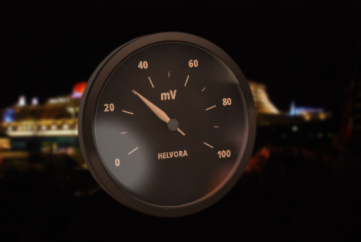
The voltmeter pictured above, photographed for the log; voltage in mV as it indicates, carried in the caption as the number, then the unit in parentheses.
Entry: 30 (mV)
